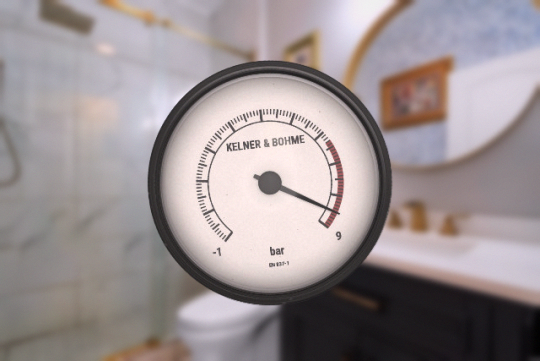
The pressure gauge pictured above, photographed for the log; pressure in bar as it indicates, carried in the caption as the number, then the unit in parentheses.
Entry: 8.5 (bar)
